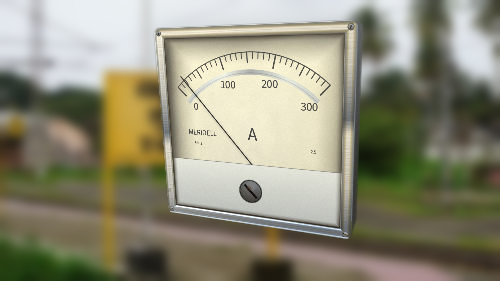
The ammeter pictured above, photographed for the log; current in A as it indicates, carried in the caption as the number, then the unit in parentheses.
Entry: 20 (A)
